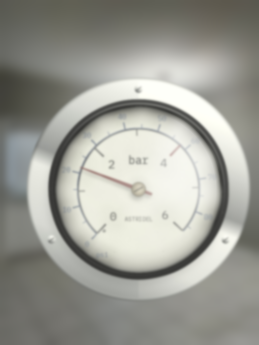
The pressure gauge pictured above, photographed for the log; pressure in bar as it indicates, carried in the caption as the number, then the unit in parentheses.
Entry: 1.5 (bar)
